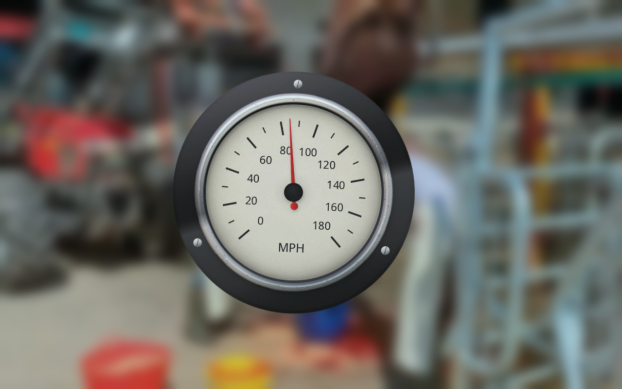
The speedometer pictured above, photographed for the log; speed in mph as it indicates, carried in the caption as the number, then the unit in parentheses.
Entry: 85 (mph)
